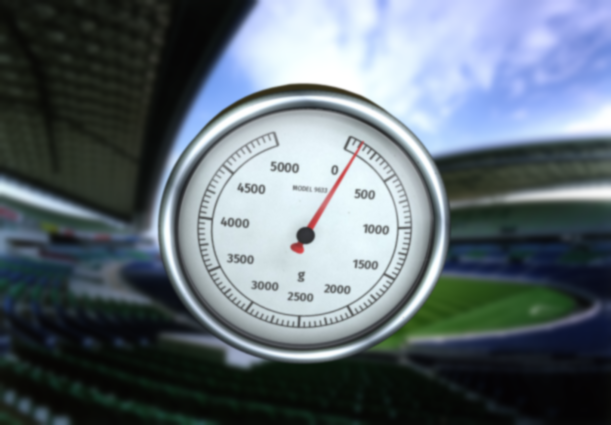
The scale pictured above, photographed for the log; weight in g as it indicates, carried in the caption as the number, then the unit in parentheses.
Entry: 100 (g)
